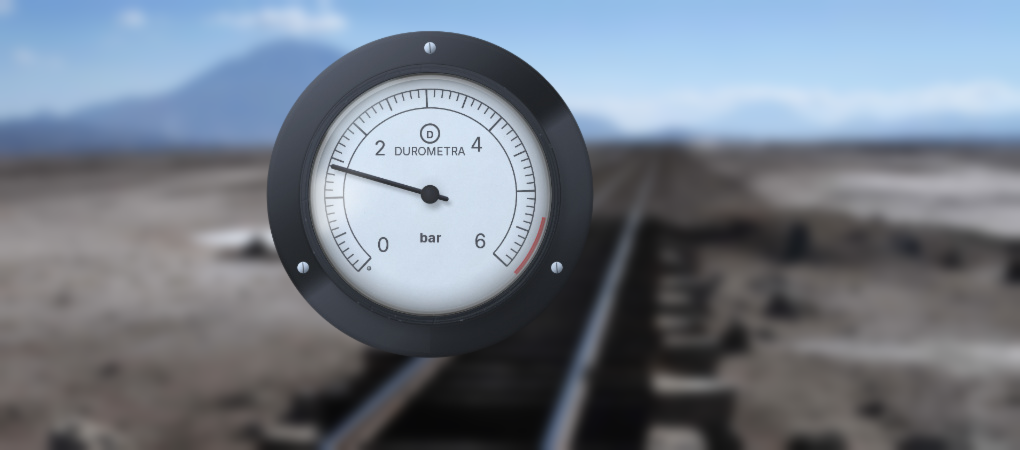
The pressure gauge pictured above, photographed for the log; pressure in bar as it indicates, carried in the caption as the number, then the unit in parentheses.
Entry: 1.4 (bar)
